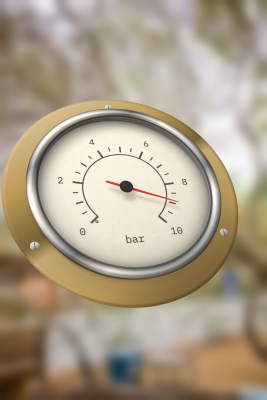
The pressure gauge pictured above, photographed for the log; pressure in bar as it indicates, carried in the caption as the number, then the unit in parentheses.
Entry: 9 (bar)
